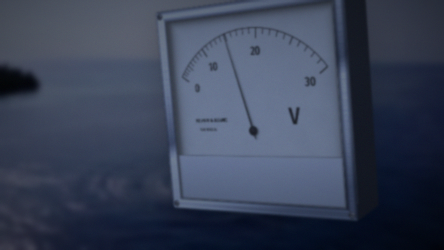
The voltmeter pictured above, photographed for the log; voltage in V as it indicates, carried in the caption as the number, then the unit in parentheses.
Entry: 15 (V)
